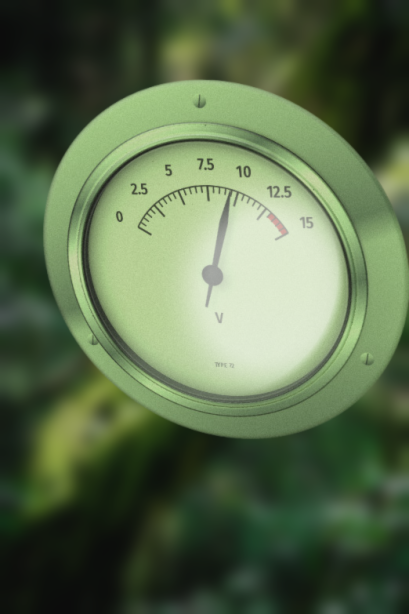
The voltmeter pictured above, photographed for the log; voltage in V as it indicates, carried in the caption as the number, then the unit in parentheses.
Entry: 9.5 (V)
